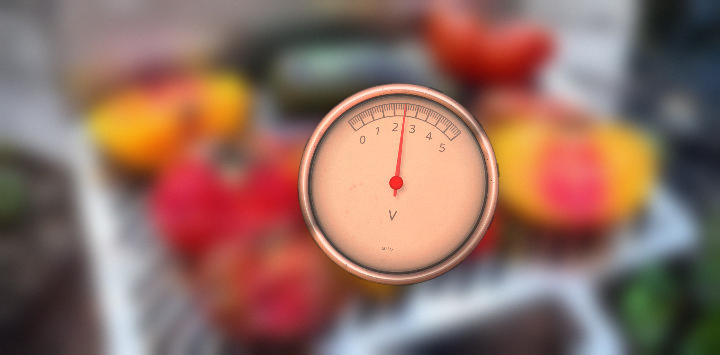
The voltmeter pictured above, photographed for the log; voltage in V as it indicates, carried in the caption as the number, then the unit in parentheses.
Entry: 2.5 (V)
